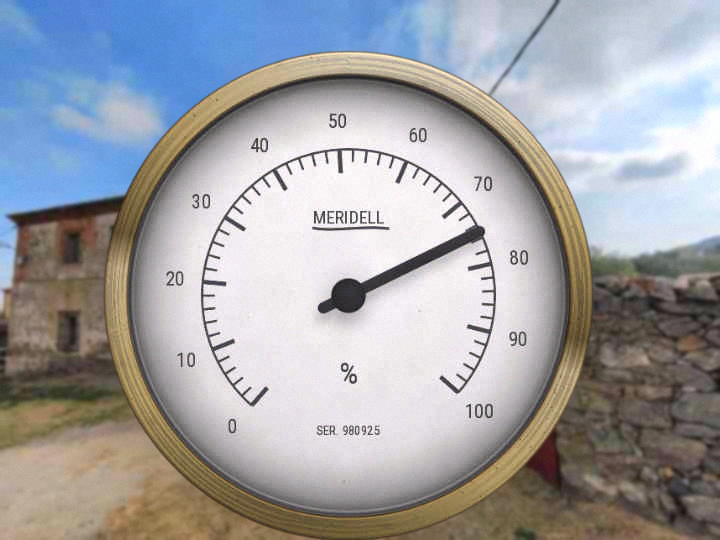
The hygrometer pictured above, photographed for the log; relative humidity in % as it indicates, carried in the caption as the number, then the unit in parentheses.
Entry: 75 (%)
